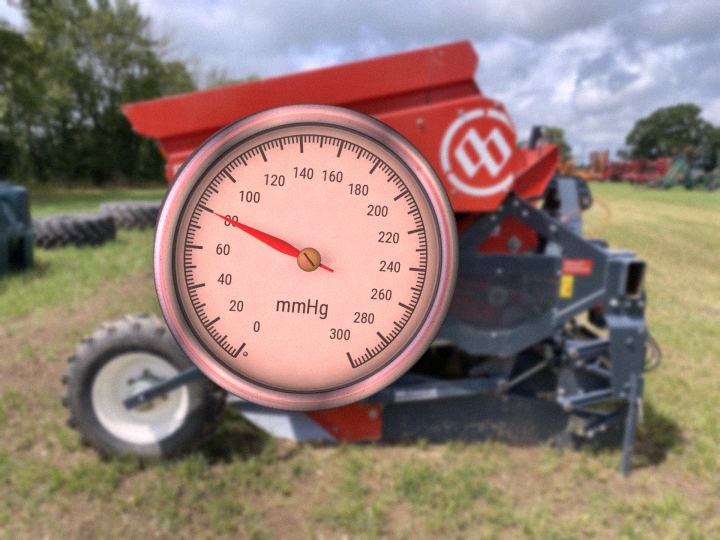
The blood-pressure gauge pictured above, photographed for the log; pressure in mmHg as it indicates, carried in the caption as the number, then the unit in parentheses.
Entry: 80 (mmHg)
